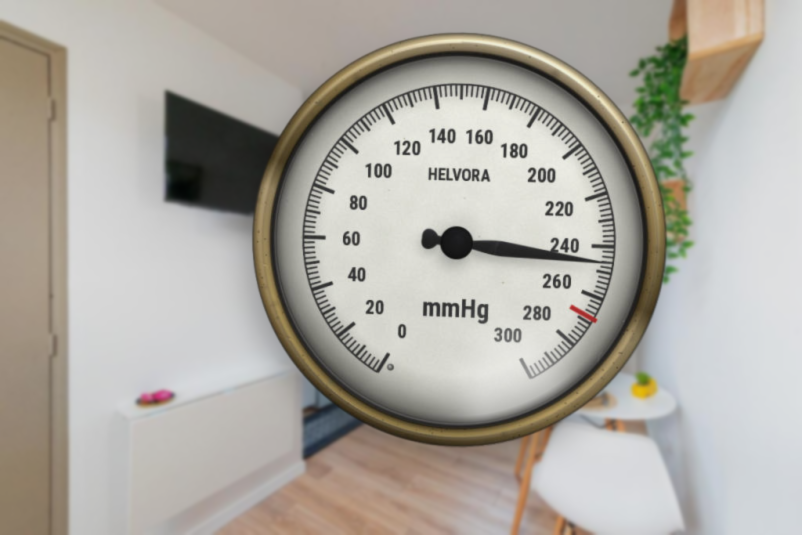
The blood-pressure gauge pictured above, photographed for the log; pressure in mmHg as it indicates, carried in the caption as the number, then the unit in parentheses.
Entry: 246 (mmHg)
